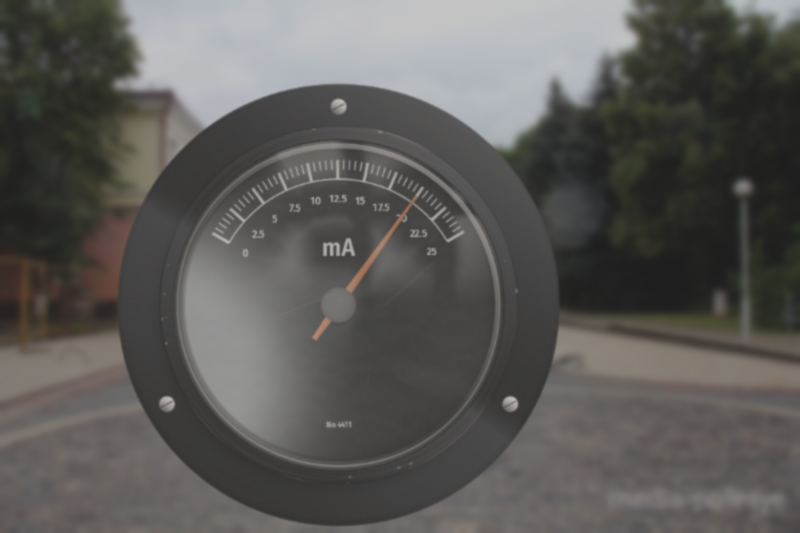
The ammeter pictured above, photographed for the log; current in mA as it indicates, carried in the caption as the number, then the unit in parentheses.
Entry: 20 (mA)
